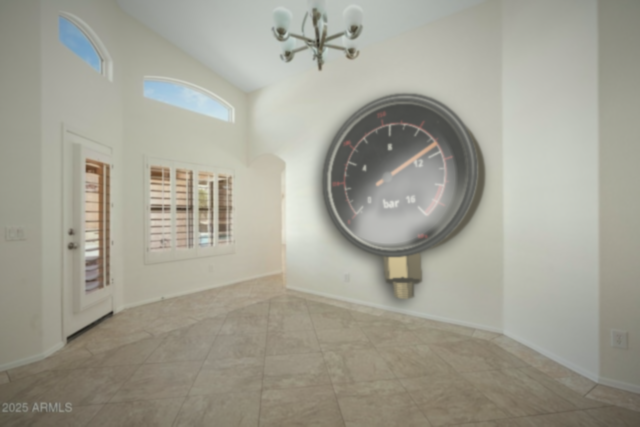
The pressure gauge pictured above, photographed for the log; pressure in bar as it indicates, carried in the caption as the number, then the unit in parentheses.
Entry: 11.5 (bar)
